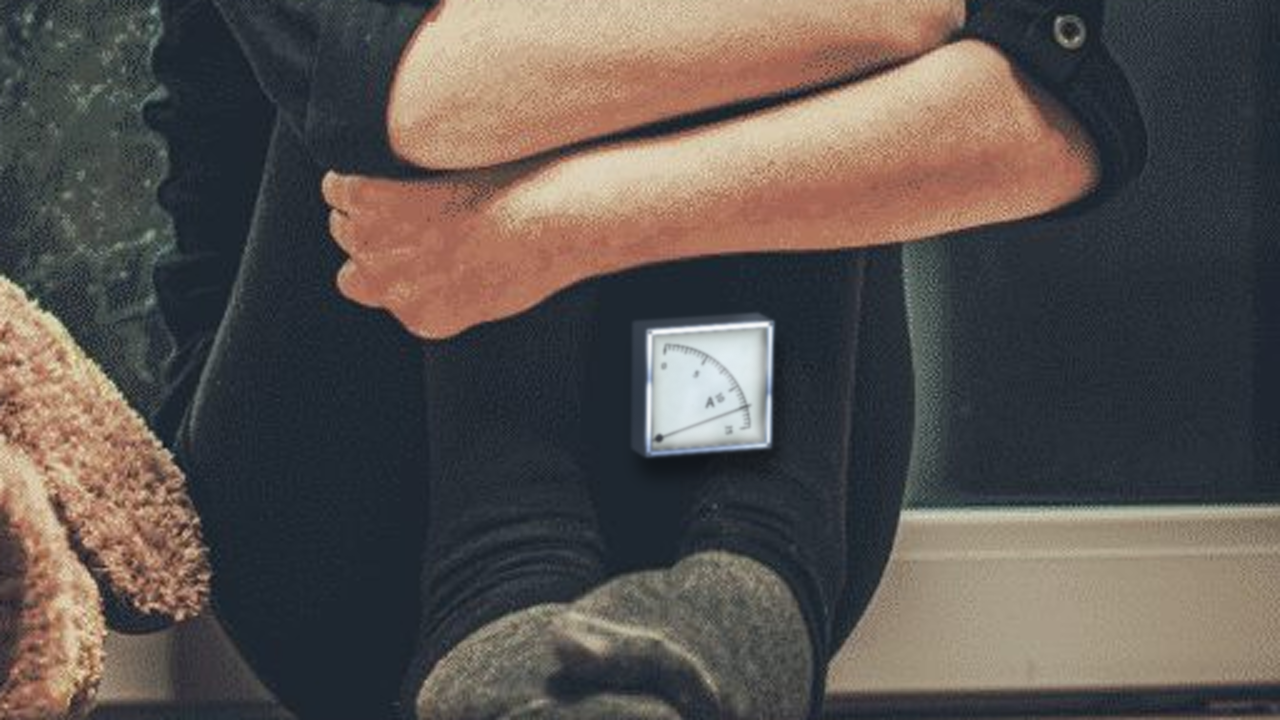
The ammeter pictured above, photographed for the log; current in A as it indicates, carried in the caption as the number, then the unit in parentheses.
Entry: 12.5 (A)
